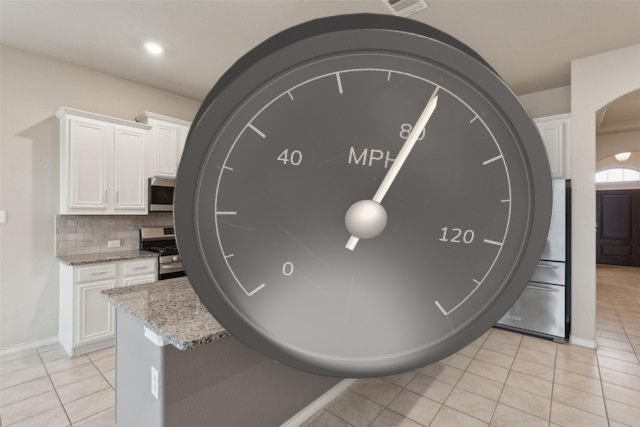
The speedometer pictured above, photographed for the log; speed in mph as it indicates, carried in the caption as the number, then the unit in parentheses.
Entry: 80 (mph)
